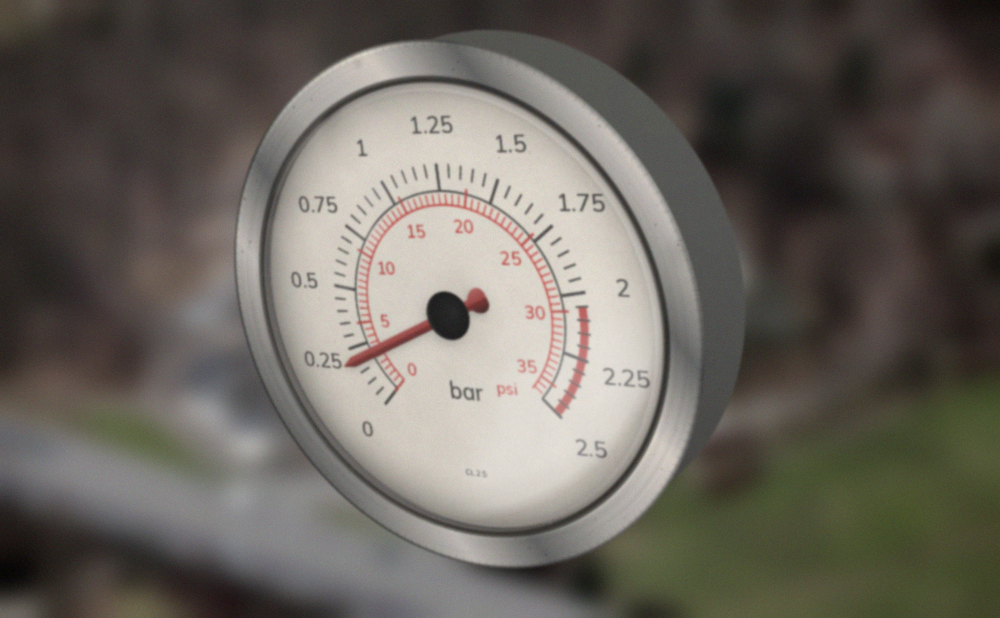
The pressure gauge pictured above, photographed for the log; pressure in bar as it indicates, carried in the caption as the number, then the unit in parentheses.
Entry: 0.2 (bar)
